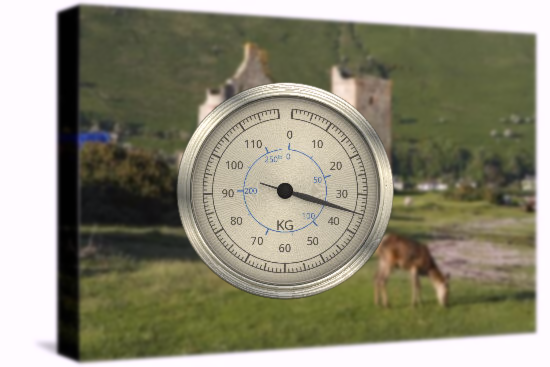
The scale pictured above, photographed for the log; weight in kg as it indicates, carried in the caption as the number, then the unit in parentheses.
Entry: 35 (kg)
